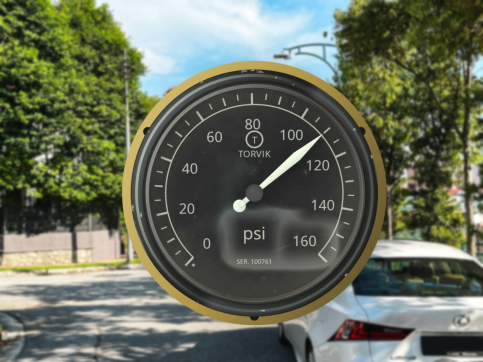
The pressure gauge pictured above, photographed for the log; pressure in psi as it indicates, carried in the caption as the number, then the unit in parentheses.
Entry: 110 (psi)
